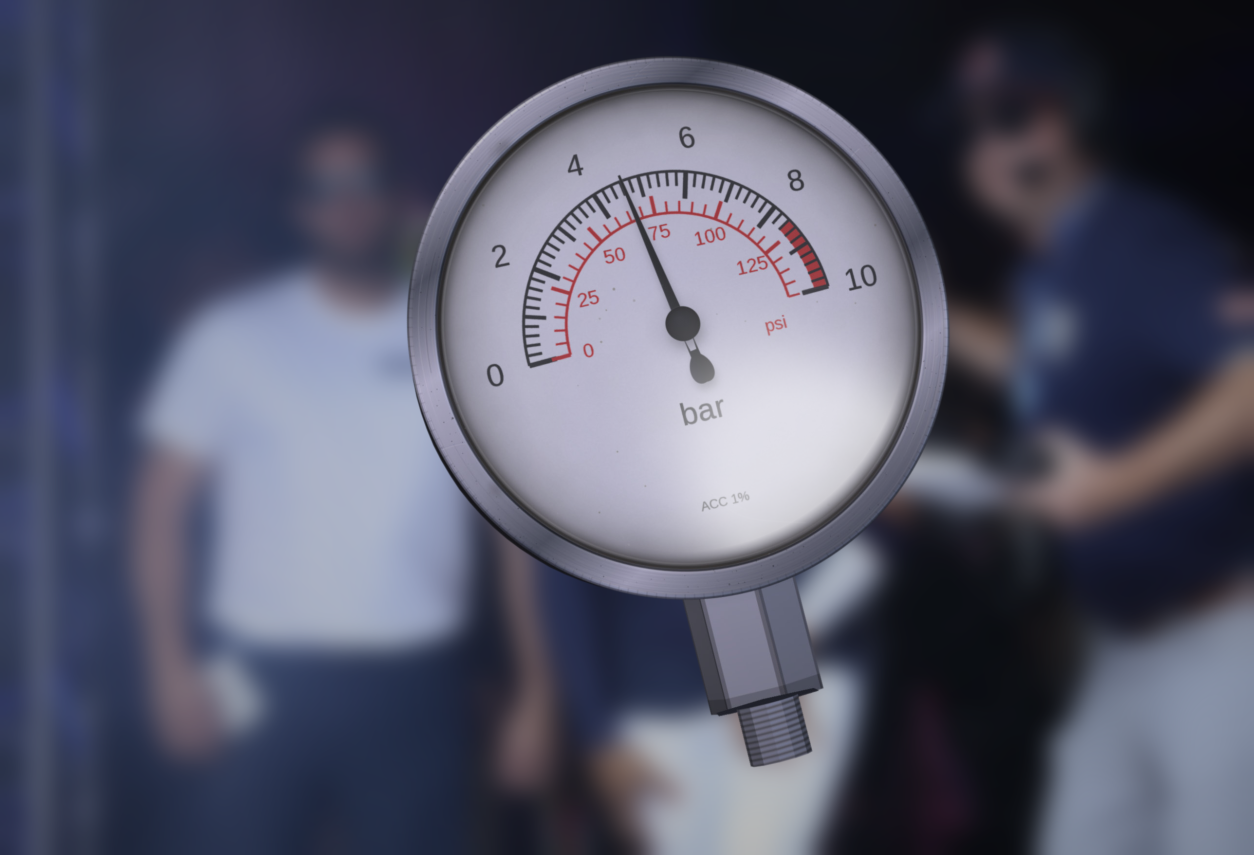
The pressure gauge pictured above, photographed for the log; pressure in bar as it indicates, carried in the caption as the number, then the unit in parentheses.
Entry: 4.6 (bar)
